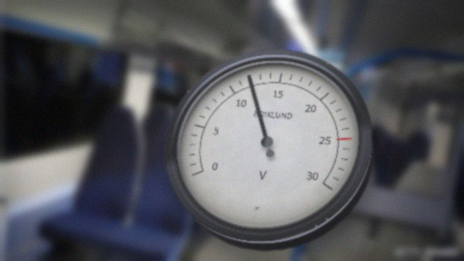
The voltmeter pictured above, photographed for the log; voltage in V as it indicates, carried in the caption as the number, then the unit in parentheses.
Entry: 12 (V)
